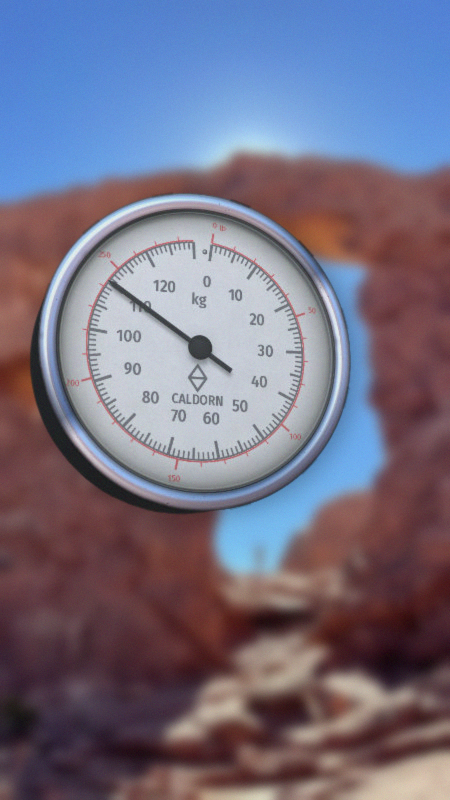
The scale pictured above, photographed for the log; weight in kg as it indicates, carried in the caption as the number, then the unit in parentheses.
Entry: 110 (kg)
